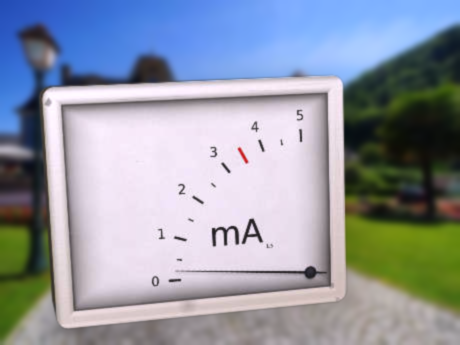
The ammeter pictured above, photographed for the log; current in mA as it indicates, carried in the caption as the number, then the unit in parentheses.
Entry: 0.25 (mA)
